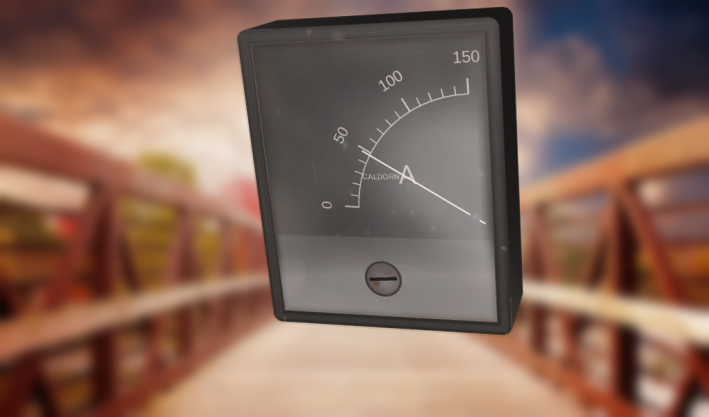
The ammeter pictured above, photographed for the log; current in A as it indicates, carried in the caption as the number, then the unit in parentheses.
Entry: 50 (A)
